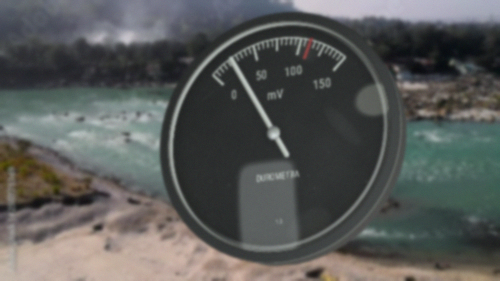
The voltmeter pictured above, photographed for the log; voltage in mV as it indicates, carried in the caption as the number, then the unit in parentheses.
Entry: 25 (mV)
